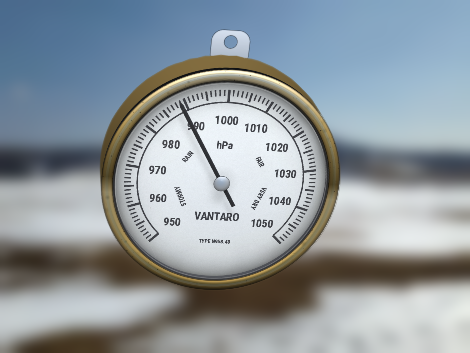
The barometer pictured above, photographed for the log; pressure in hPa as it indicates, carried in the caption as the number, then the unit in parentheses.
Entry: 989 (hPa)
